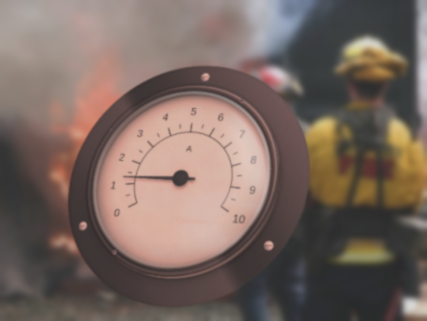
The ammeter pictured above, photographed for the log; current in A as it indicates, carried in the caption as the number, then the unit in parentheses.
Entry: 1.25 (A)
